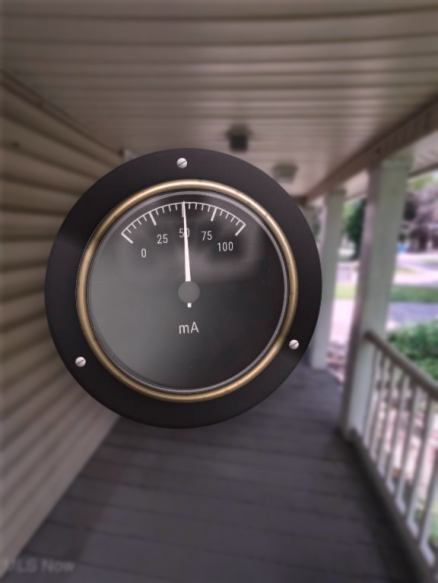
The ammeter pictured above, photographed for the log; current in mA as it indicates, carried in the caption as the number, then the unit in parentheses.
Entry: 50 (mA)
